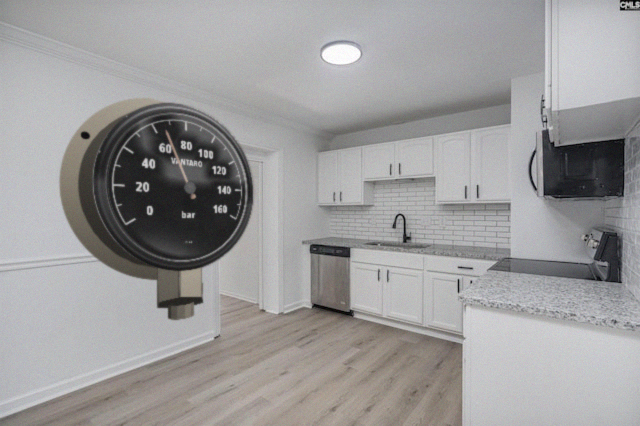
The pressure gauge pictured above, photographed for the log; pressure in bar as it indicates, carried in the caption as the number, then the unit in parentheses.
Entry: 65 (bar)
